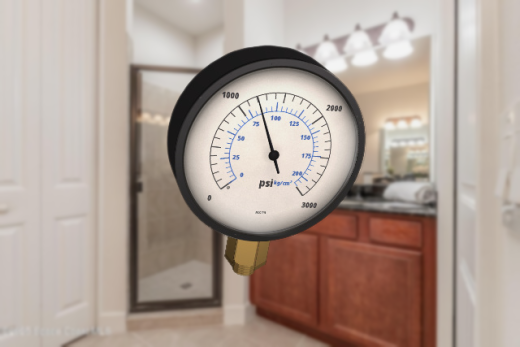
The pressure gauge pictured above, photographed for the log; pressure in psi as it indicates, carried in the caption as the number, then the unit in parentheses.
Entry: 1200 (psi)
